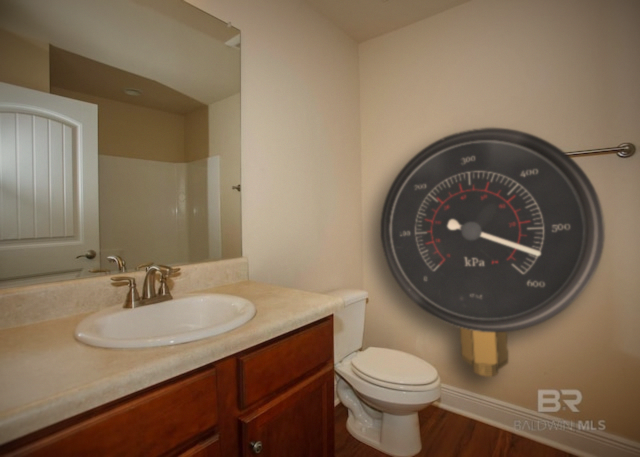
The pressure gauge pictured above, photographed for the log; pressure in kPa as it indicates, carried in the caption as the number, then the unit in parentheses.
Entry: 550 (kPa)
